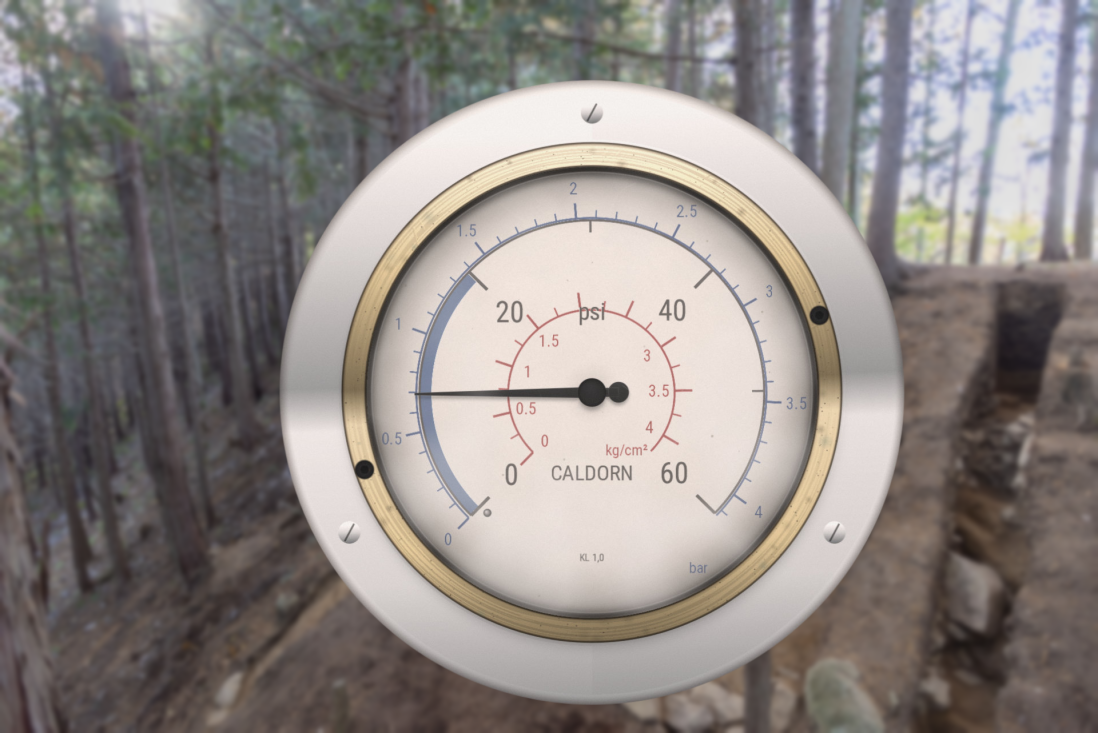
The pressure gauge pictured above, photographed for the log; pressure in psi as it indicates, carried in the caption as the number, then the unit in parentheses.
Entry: 10 (psi)
